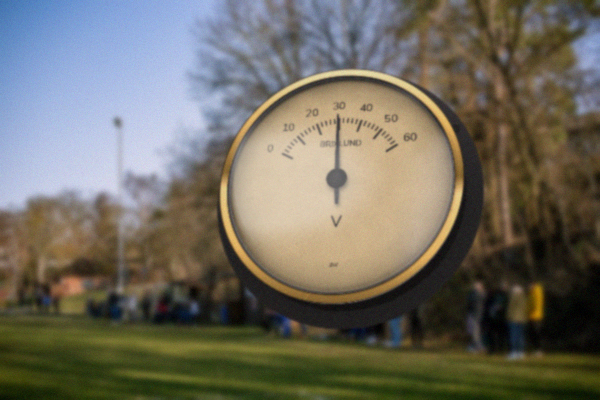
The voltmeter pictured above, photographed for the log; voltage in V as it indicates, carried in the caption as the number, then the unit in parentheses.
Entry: 30 (V)
